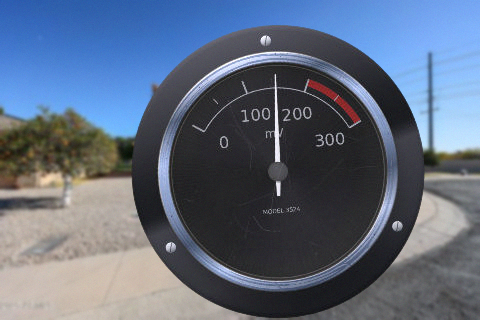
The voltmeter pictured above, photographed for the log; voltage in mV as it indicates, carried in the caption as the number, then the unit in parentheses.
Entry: 150 (mV)
